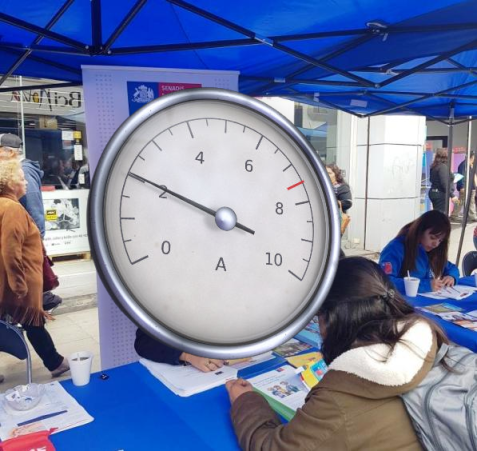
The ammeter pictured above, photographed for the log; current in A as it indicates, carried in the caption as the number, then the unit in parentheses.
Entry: 2 (A)
